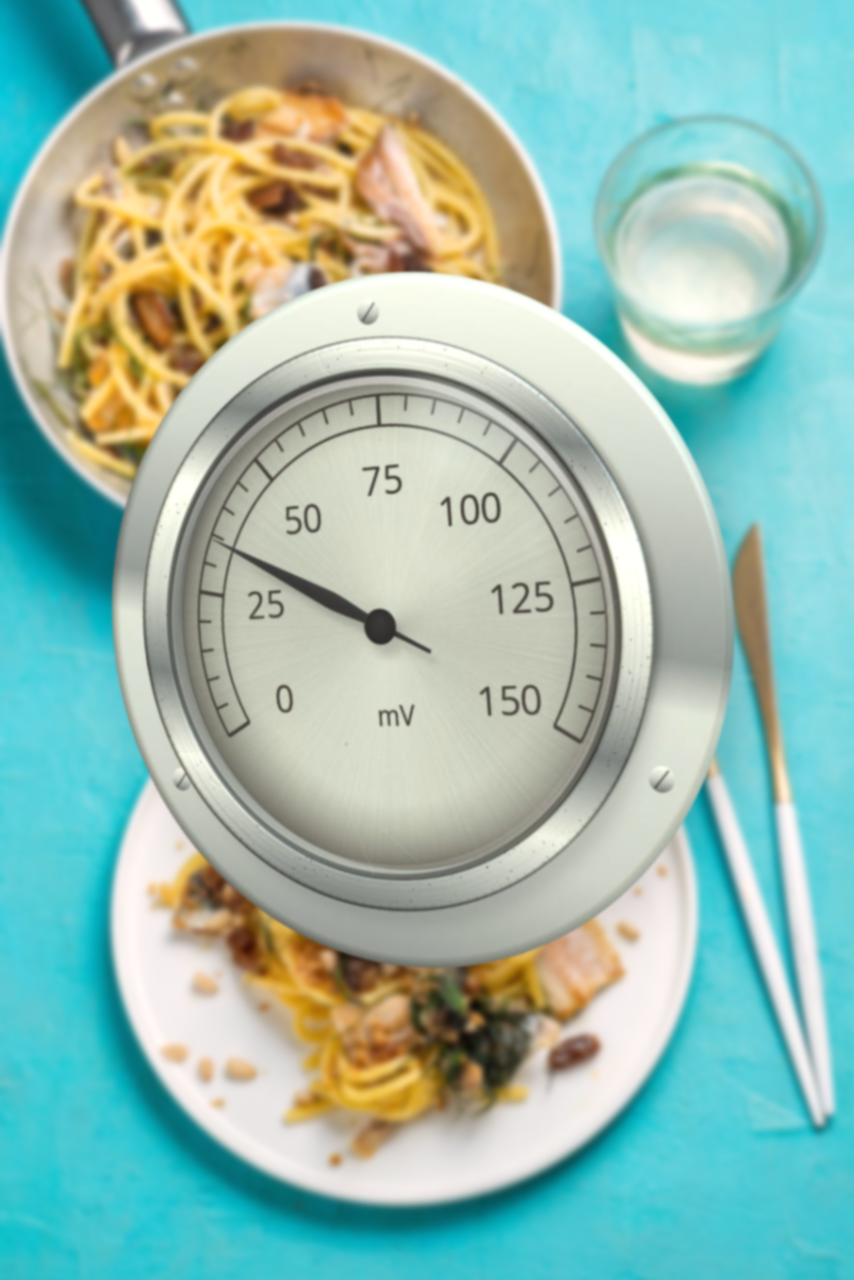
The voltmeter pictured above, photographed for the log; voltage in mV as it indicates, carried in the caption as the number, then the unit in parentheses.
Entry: 35 (mV)
